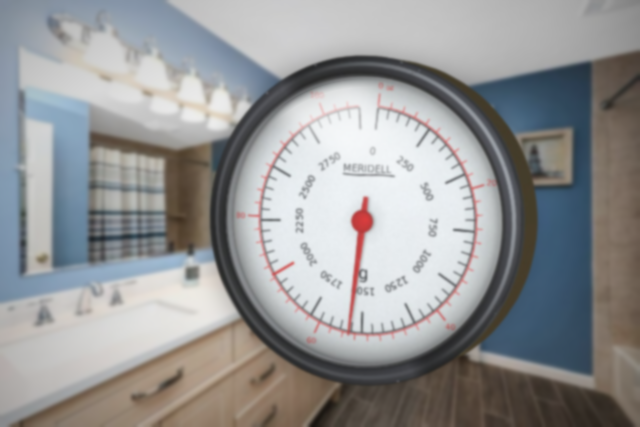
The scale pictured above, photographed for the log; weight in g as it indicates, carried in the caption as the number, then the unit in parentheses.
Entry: 1550 (g)
